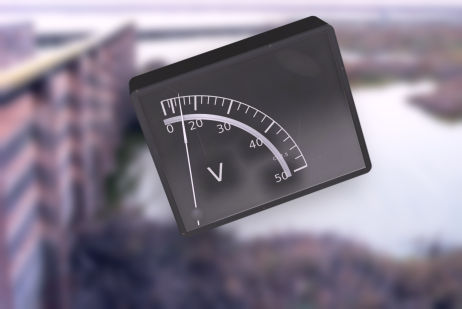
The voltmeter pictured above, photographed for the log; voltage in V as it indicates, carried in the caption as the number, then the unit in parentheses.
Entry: 14 (V)
